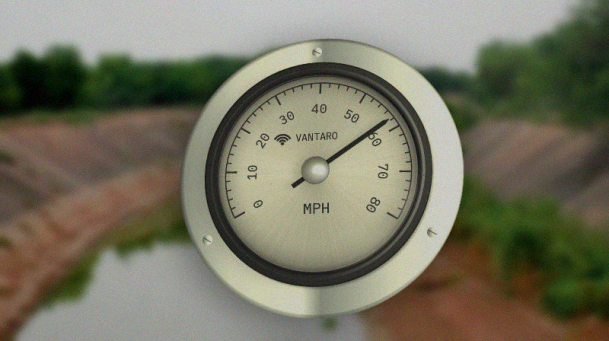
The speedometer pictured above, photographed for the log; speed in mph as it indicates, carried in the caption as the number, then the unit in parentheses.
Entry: 58 (mph)
